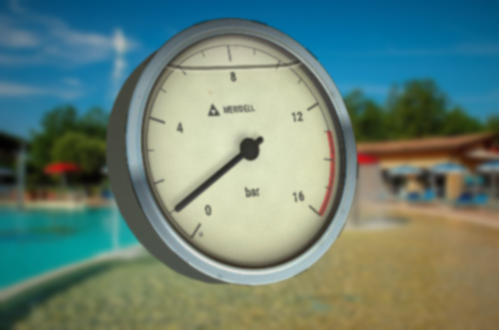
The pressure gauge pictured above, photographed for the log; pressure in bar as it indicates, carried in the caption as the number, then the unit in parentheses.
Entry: 1 (bar)
